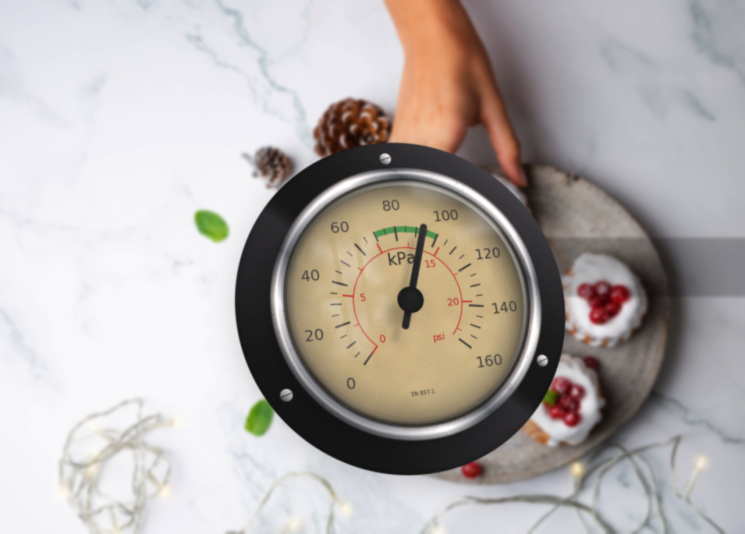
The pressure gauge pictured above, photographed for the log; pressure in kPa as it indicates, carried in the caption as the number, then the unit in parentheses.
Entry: 92.5 (kPa)
